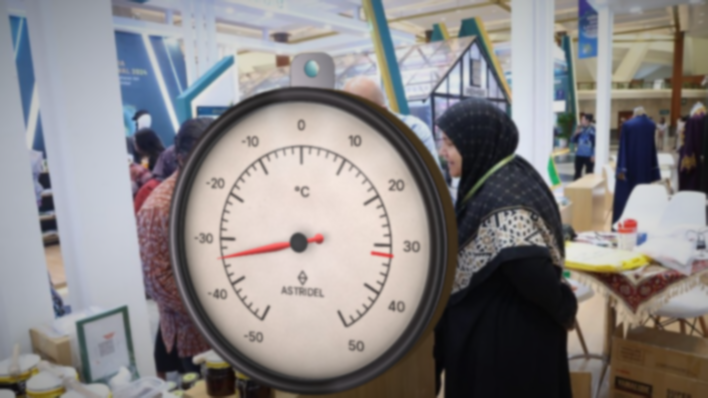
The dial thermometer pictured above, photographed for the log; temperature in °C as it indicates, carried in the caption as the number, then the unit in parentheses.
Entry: -34 (°C)
